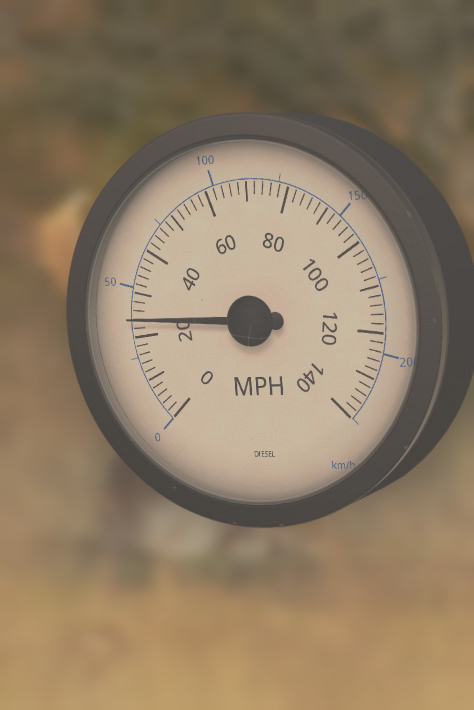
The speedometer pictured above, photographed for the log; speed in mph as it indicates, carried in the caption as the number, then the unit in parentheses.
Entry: 24 (mph)
